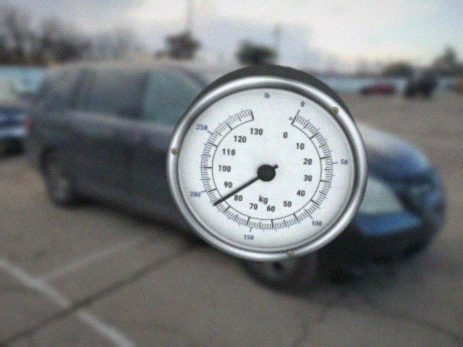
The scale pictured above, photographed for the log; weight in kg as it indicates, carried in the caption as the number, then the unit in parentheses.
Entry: 85 (kg)
